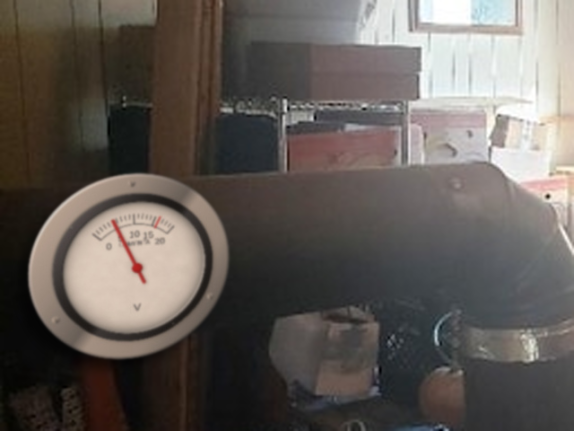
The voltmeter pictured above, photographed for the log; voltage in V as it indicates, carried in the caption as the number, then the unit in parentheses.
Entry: 5 (V)
